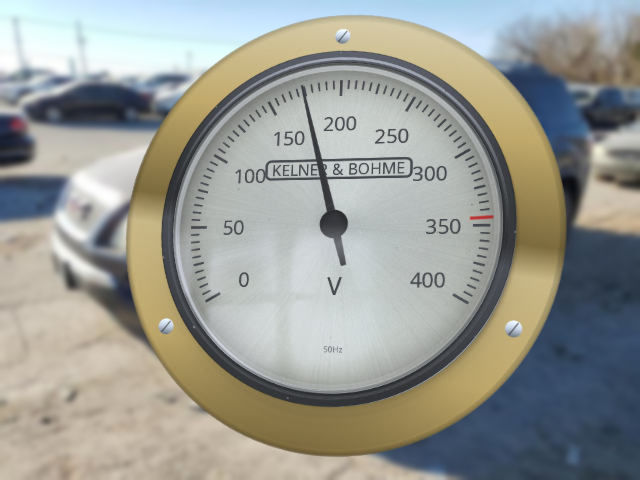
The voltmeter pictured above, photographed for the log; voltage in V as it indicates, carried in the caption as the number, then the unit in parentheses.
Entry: 175 (V)
